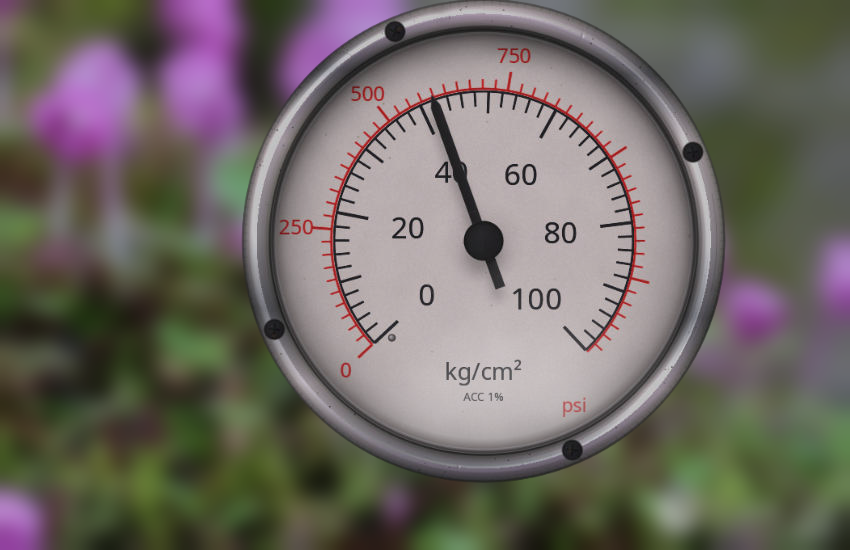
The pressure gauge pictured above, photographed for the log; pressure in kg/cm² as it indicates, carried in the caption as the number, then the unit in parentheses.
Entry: 42 (kg/cm²)
